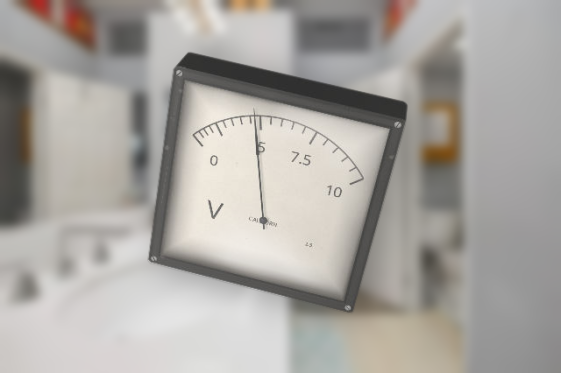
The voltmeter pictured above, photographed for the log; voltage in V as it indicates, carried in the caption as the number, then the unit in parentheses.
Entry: 4.75 (V)
